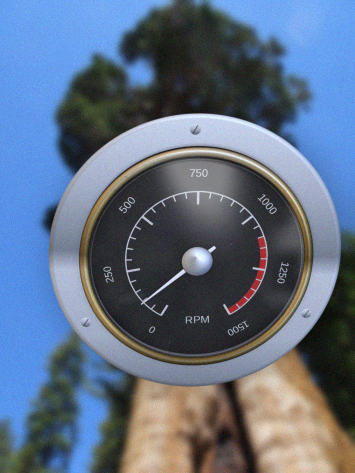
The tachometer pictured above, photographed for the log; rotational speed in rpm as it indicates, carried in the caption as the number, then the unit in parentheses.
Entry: 100 (rpm)
